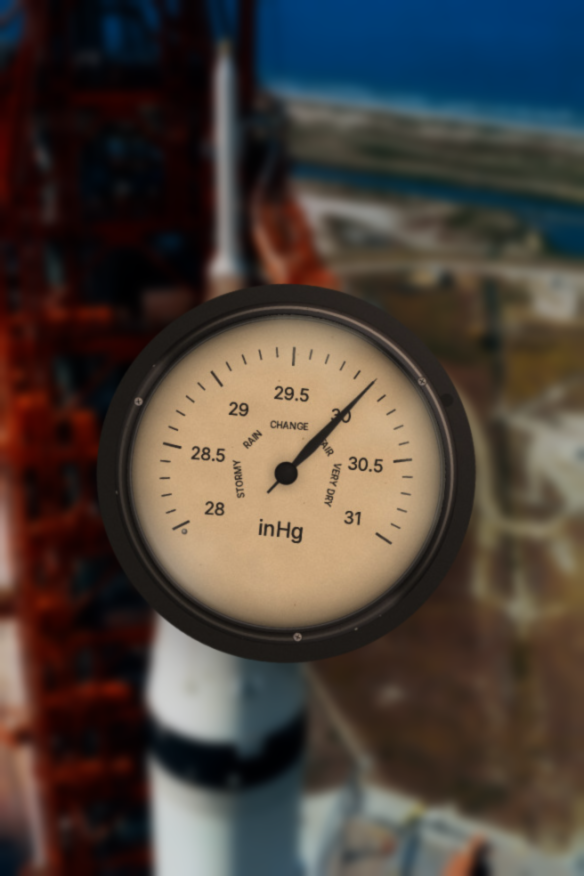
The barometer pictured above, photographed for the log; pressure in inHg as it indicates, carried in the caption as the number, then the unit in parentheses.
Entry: 30 (inHg)
